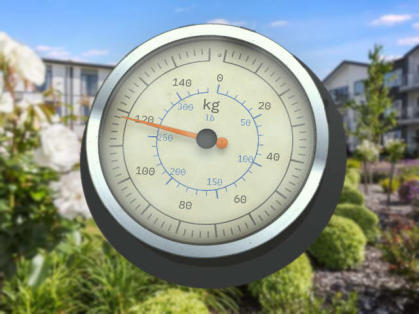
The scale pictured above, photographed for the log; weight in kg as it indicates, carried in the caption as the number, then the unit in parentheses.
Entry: 118 (kg)
